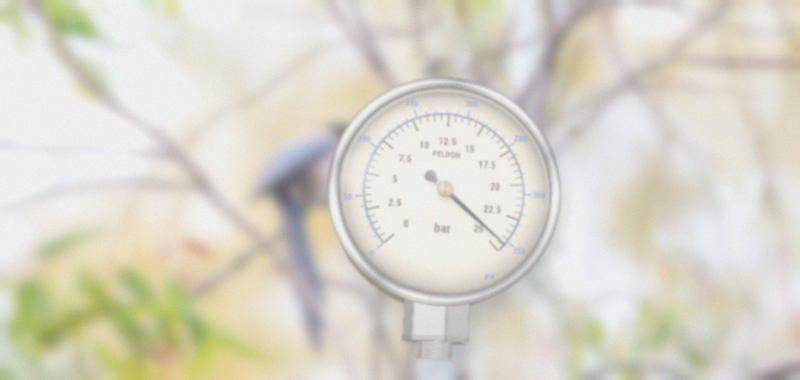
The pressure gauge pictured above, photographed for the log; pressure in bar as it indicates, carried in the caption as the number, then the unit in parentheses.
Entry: 24.5 (bar)
